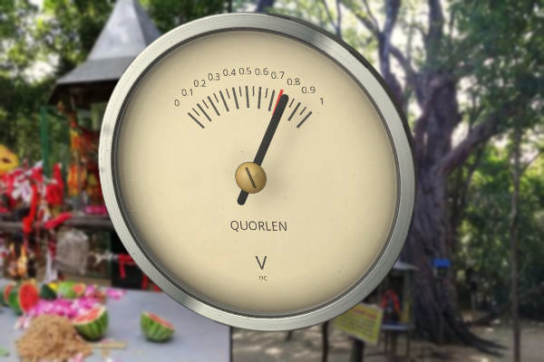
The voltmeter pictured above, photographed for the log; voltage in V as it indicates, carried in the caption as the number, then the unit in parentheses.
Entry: 0.8 (V)
